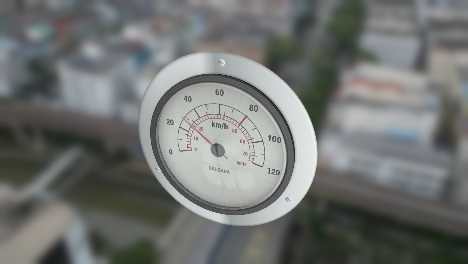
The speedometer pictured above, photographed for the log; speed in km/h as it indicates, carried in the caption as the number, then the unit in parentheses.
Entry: 30 (km/h)
